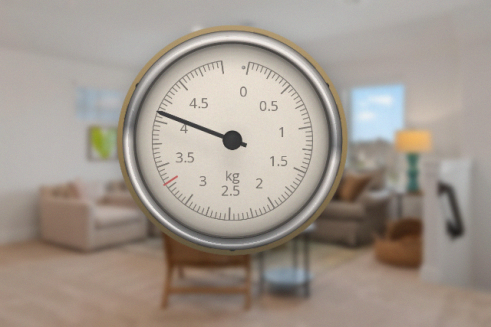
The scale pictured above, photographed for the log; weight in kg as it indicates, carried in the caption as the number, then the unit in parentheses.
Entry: 4.1 (kg)
